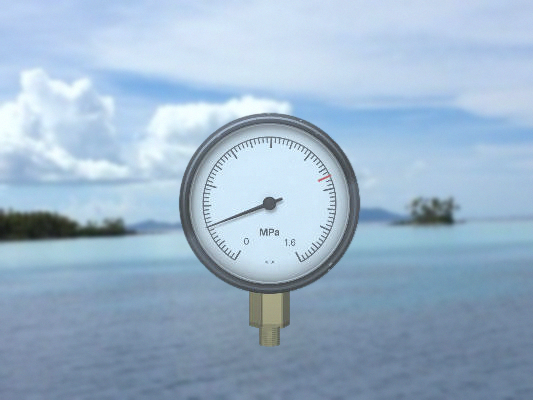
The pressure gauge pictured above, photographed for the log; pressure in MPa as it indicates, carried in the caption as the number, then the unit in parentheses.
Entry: 0.2 (MPa)
